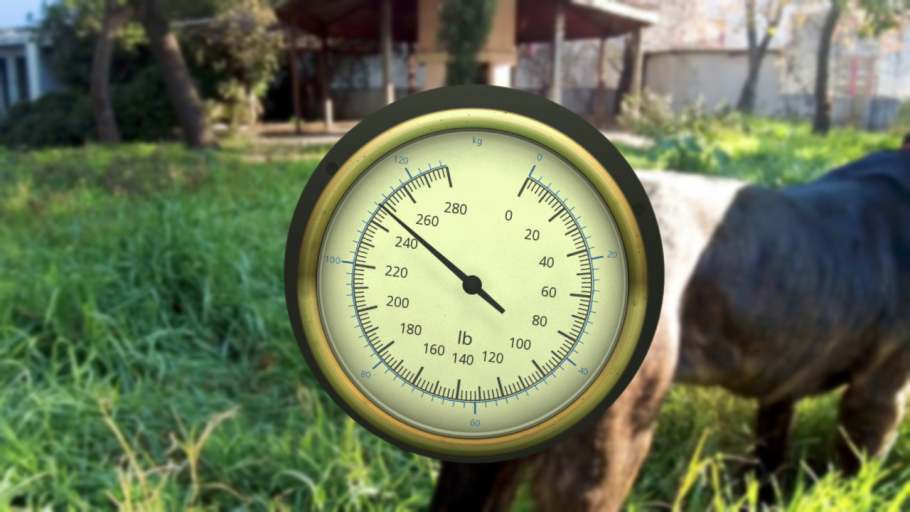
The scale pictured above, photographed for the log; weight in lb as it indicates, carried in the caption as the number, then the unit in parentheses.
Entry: 248 (lb)
